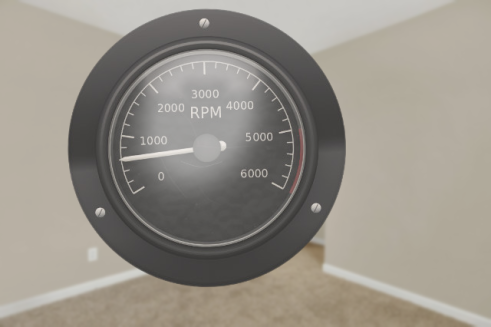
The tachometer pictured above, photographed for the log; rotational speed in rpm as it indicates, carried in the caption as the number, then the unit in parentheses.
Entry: 600 (rpm)
